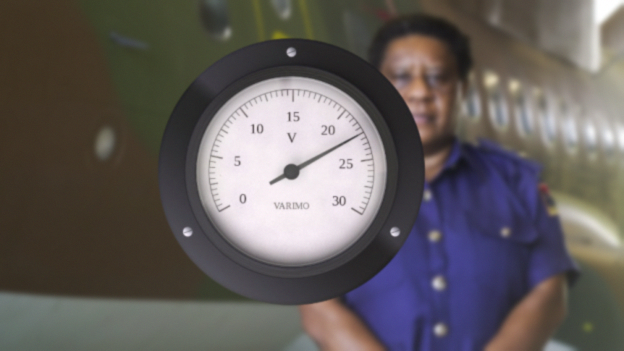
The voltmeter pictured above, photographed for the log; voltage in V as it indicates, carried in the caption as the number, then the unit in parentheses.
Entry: 22.5 (V)
